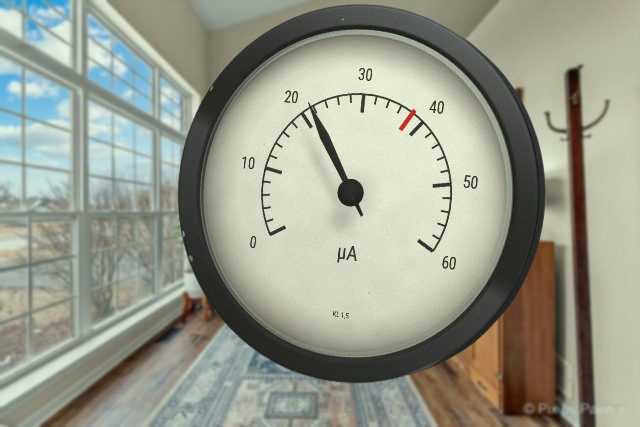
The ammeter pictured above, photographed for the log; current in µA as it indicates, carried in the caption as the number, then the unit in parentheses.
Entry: 22 (µA)
